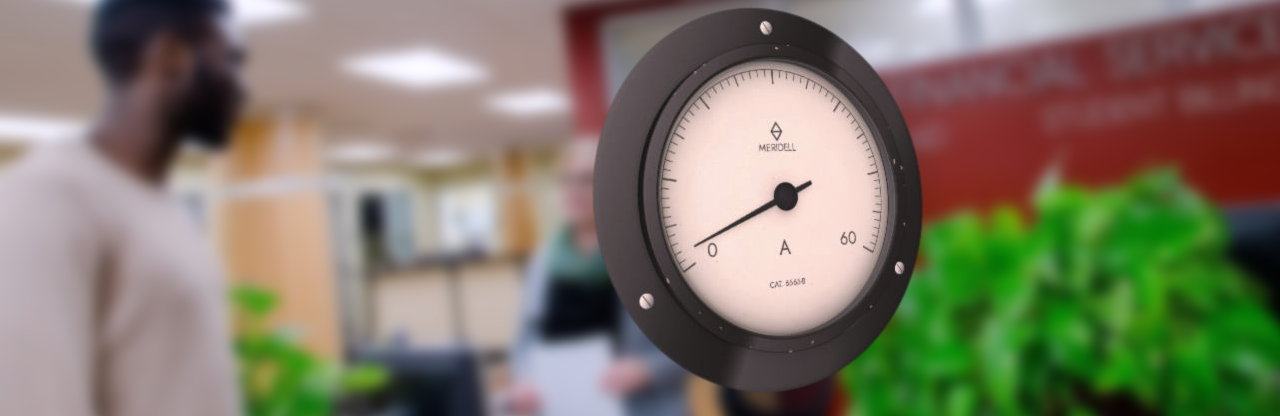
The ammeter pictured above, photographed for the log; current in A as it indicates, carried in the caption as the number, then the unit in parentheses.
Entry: 2 (A)
